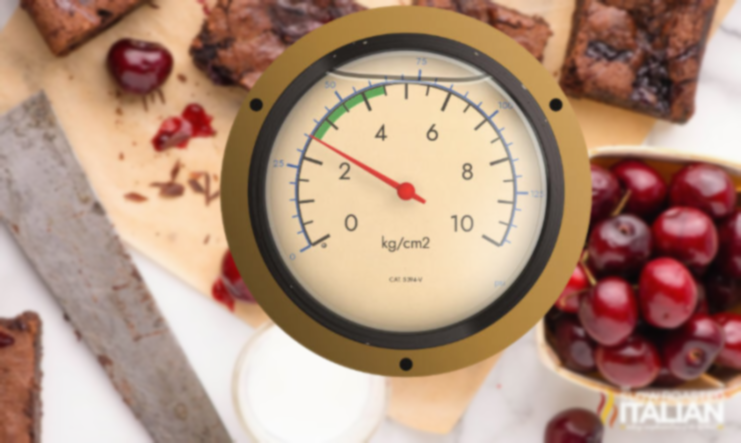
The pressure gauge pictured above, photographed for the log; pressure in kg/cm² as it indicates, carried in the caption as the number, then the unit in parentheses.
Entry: 2.5 (kg/cm²)
